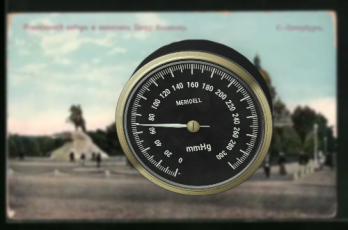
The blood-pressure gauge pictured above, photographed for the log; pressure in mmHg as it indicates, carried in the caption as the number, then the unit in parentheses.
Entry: 70 (mmHg)
